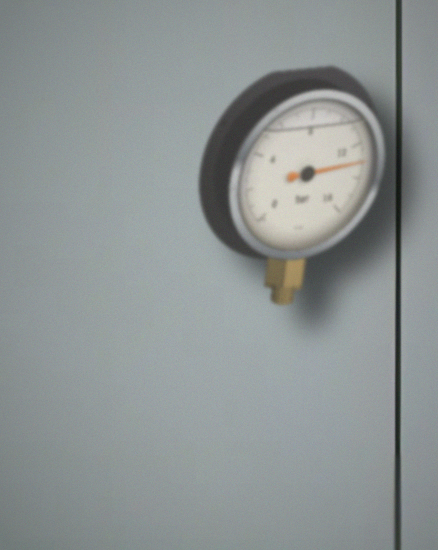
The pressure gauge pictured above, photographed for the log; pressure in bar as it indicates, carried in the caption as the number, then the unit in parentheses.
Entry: 13 (bar)
